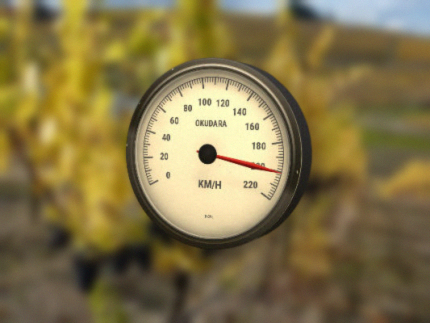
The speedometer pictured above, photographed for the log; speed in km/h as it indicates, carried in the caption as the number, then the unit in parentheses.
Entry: 200 (km/h)
